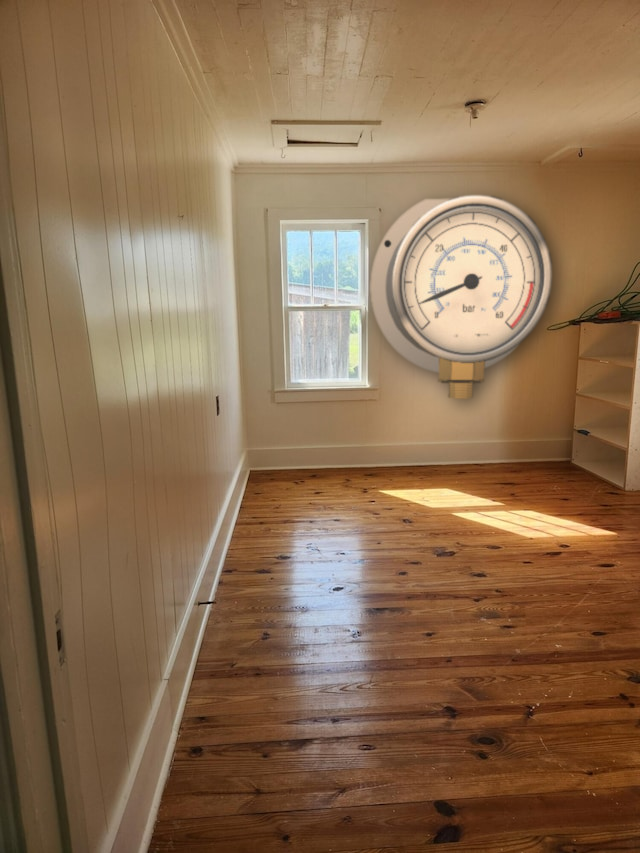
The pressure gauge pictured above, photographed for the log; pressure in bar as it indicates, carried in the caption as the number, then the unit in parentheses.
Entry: 5 (bar)
